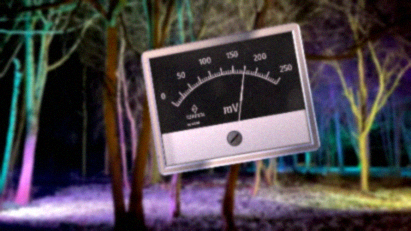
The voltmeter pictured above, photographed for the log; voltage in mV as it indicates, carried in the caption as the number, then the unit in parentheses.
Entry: 175 (mV)
